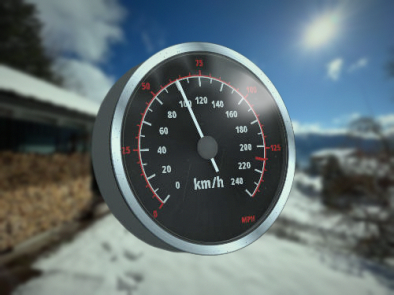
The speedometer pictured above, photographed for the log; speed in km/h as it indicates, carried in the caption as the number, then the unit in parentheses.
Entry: 100 (km/h)
